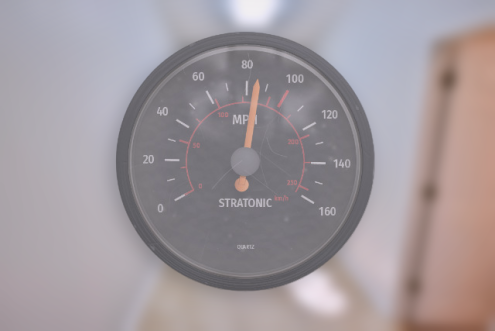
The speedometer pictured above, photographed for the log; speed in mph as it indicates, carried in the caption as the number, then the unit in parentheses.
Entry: 85 (mph)
